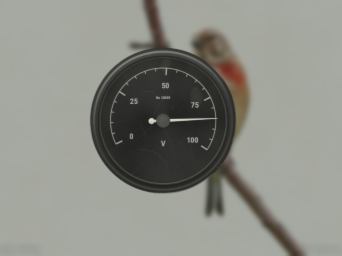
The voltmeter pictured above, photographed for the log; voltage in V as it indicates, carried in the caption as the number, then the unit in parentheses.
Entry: 85 (V)
